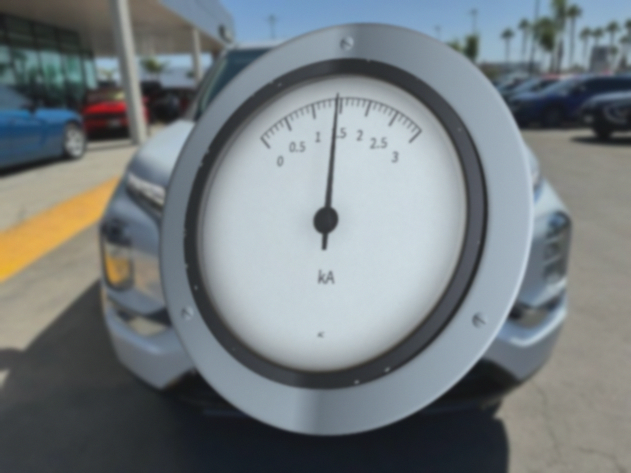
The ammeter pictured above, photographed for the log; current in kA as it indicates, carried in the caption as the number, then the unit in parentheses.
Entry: 1.5 (kA)
